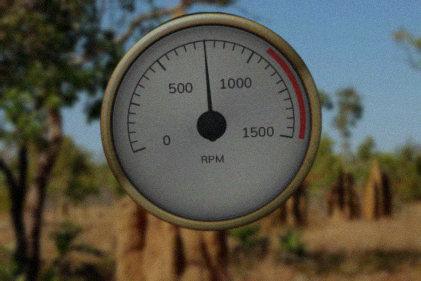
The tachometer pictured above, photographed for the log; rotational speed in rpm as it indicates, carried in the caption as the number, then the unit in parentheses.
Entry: 750 (rpm)
